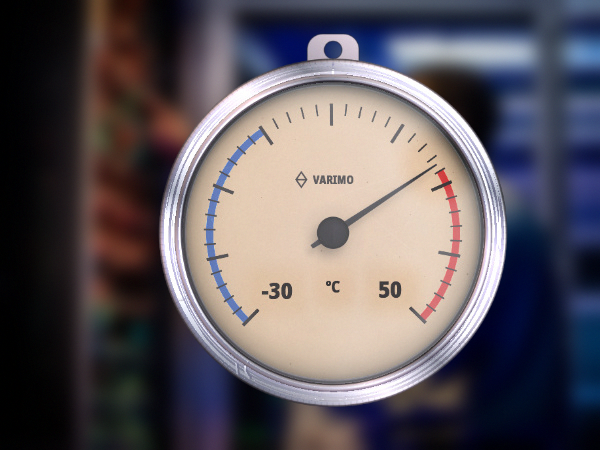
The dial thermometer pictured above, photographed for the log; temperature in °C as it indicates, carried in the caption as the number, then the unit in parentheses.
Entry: 27 (°C)
